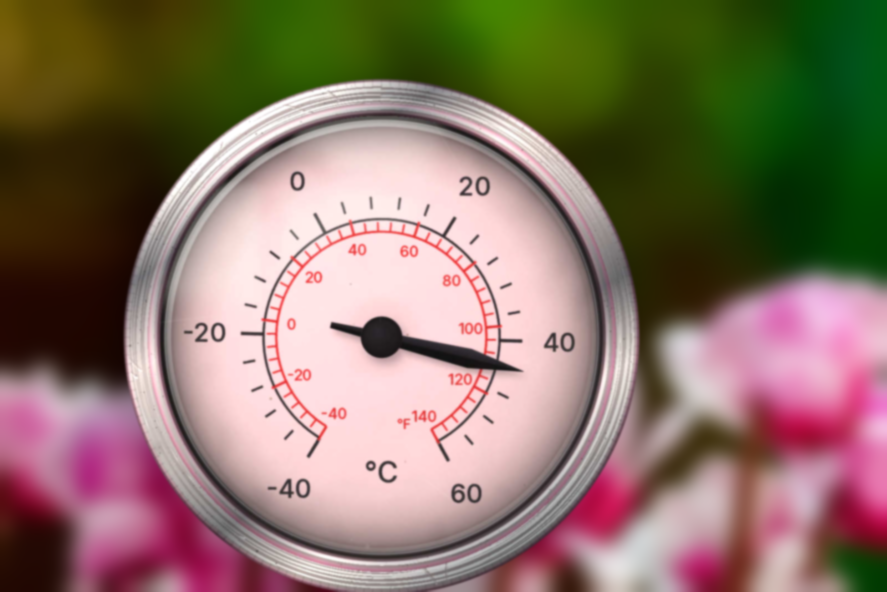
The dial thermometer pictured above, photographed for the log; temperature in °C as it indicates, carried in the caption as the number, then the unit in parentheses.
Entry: 44 (°C)
